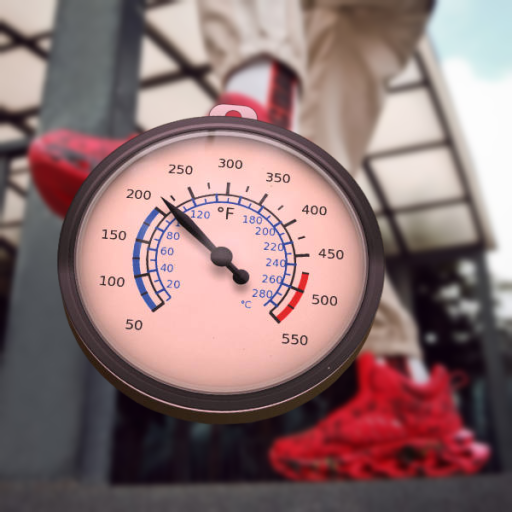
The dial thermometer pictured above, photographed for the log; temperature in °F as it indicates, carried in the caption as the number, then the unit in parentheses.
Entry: 212.5 (°F)
